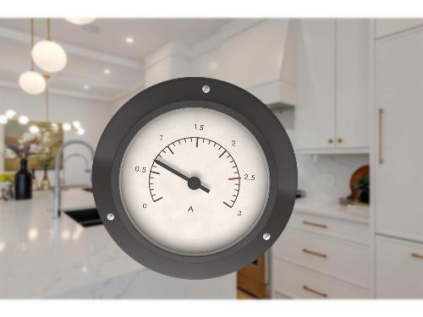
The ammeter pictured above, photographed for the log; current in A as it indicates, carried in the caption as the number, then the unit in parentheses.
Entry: 0.7 (A)
